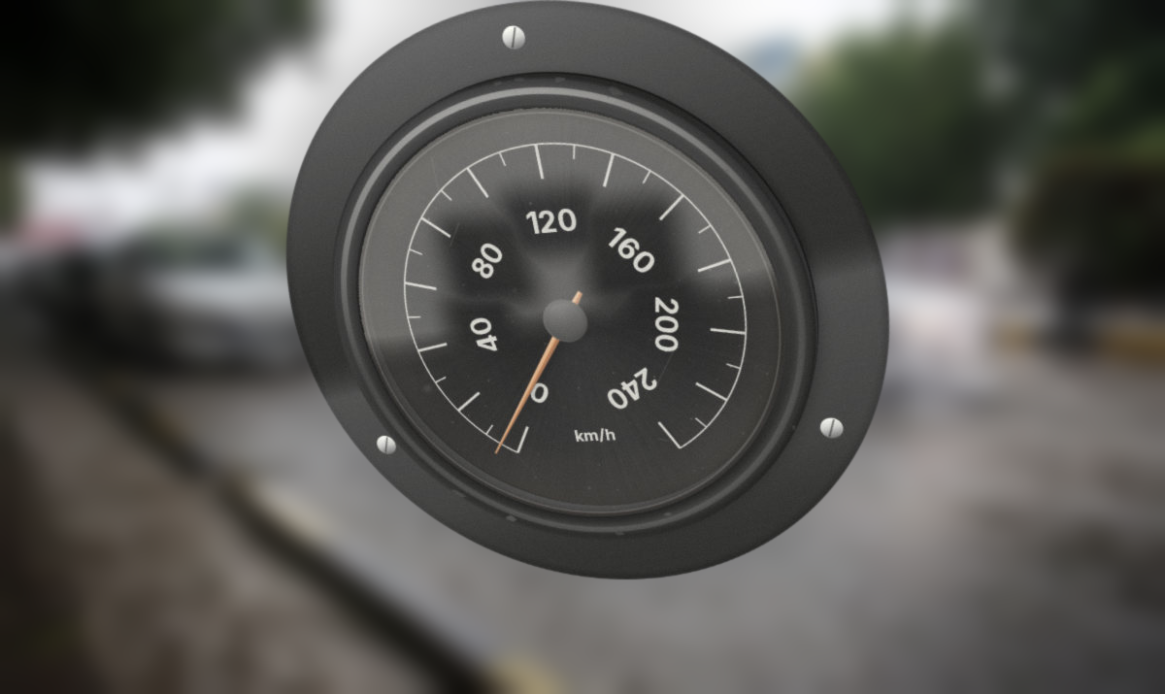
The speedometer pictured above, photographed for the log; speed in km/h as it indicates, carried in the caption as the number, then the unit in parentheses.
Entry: 5 (km/h)
